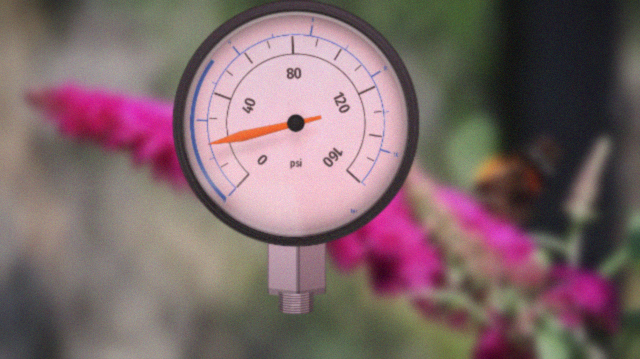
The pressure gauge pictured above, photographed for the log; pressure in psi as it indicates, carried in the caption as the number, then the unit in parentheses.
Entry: 20 (psi)
